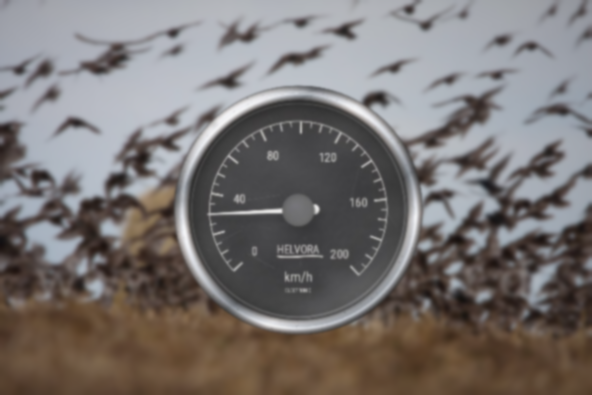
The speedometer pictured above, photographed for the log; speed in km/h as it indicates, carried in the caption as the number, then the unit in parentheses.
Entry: 30 (km/h)
